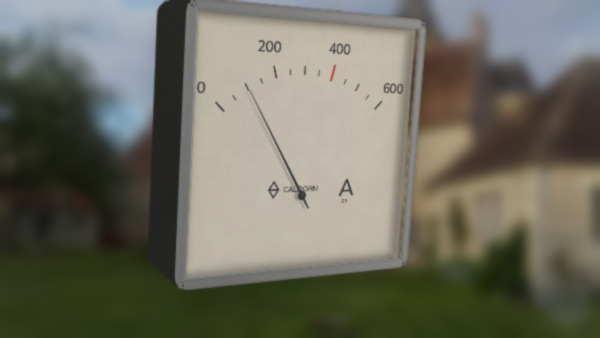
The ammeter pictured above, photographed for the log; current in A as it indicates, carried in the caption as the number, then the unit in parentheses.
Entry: 100 (A)
